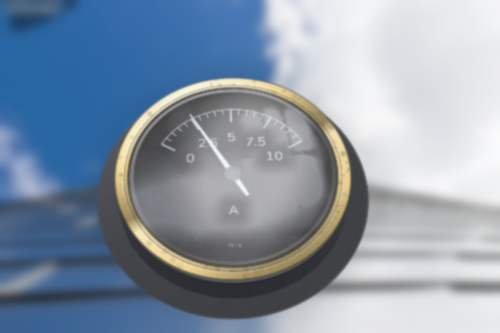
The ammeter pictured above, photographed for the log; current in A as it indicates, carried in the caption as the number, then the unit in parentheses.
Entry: 2.5 (A)
